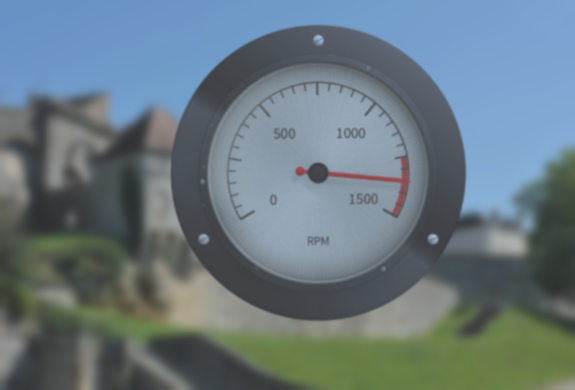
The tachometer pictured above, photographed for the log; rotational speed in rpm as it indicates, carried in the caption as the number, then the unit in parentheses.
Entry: 1350 (rpm)
